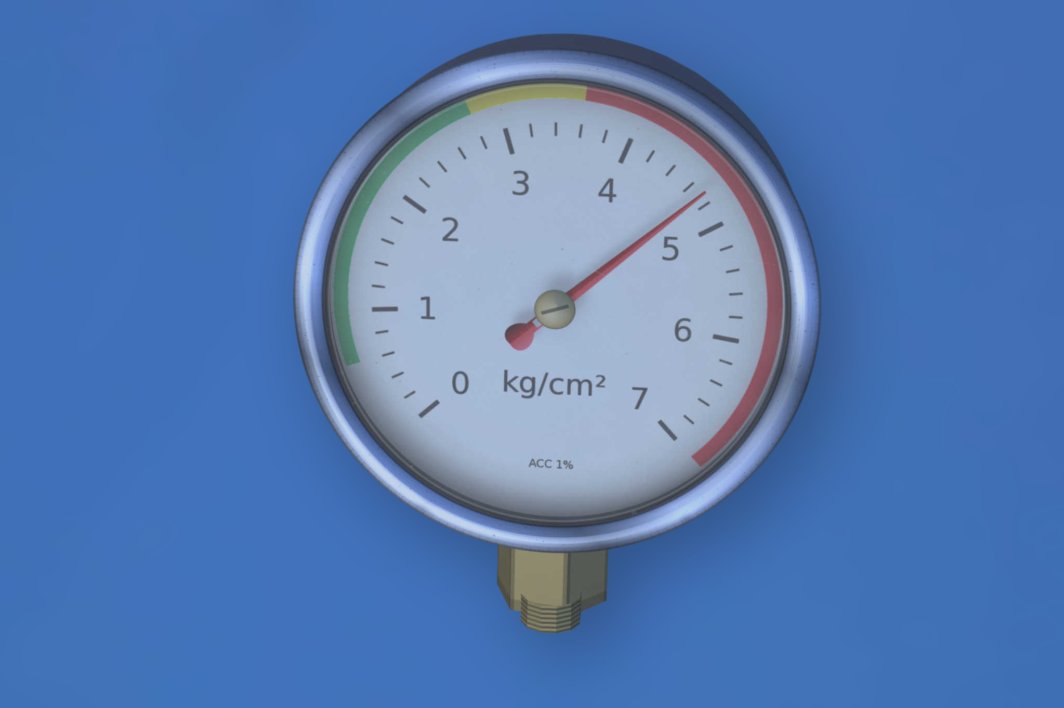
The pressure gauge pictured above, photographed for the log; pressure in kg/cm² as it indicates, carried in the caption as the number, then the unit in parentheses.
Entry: 4.7 (kg/cm²)
